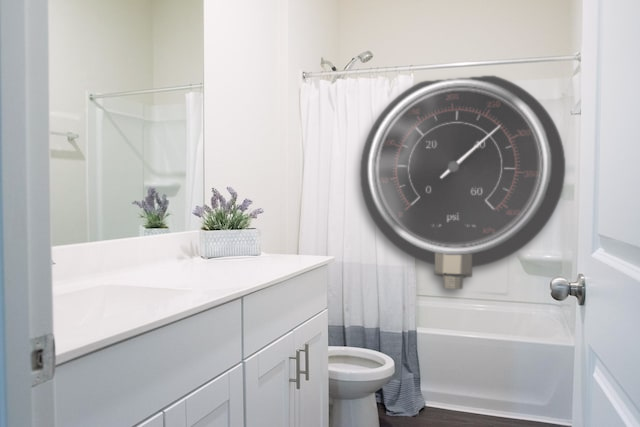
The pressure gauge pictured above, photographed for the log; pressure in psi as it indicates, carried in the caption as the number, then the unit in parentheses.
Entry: 40 (psi)
